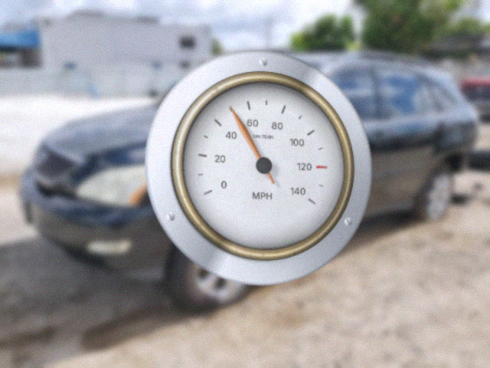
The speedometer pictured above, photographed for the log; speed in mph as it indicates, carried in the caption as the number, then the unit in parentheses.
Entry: 50 (mph)
